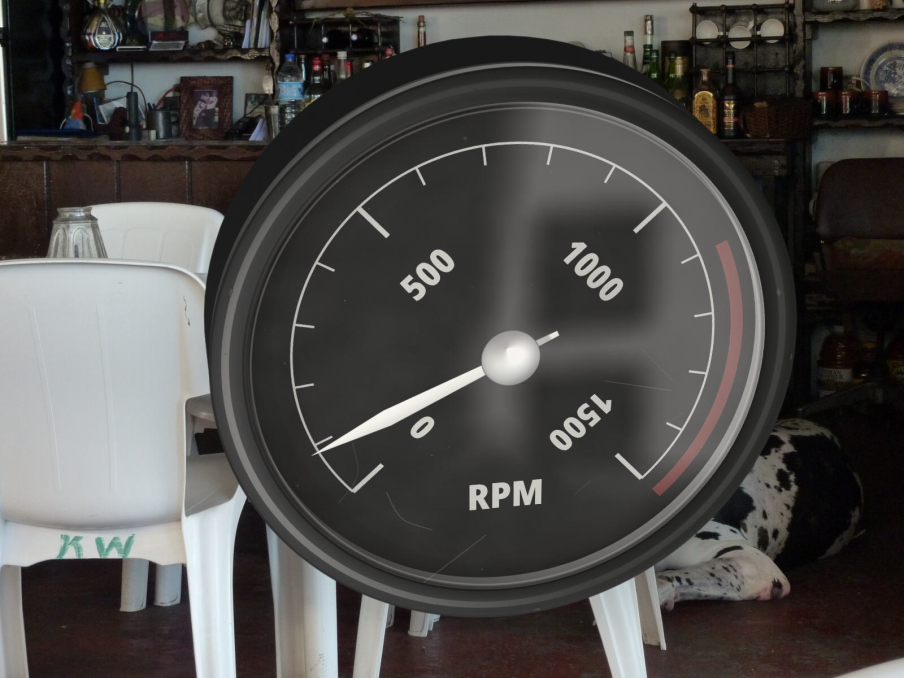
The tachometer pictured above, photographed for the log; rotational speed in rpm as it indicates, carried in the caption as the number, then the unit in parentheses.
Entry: 100 (rpm)
